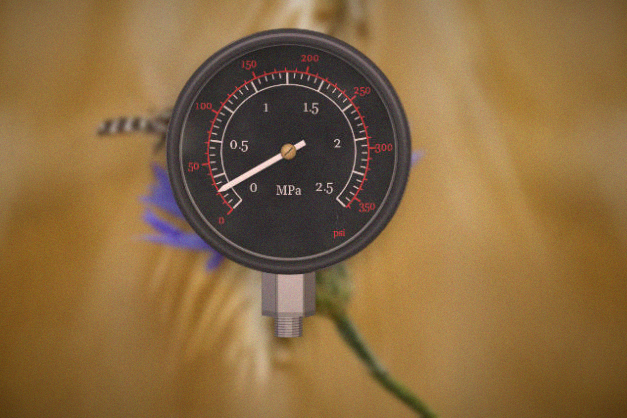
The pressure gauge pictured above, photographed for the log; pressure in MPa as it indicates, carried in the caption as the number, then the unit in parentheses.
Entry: 0.15 (MPa)
